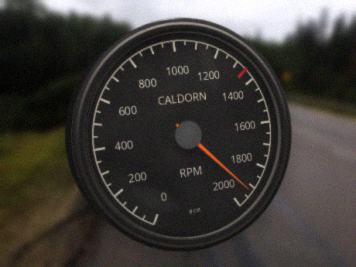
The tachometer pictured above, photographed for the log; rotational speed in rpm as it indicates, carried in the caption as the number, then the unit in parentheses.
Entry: 1925 (rpm)
